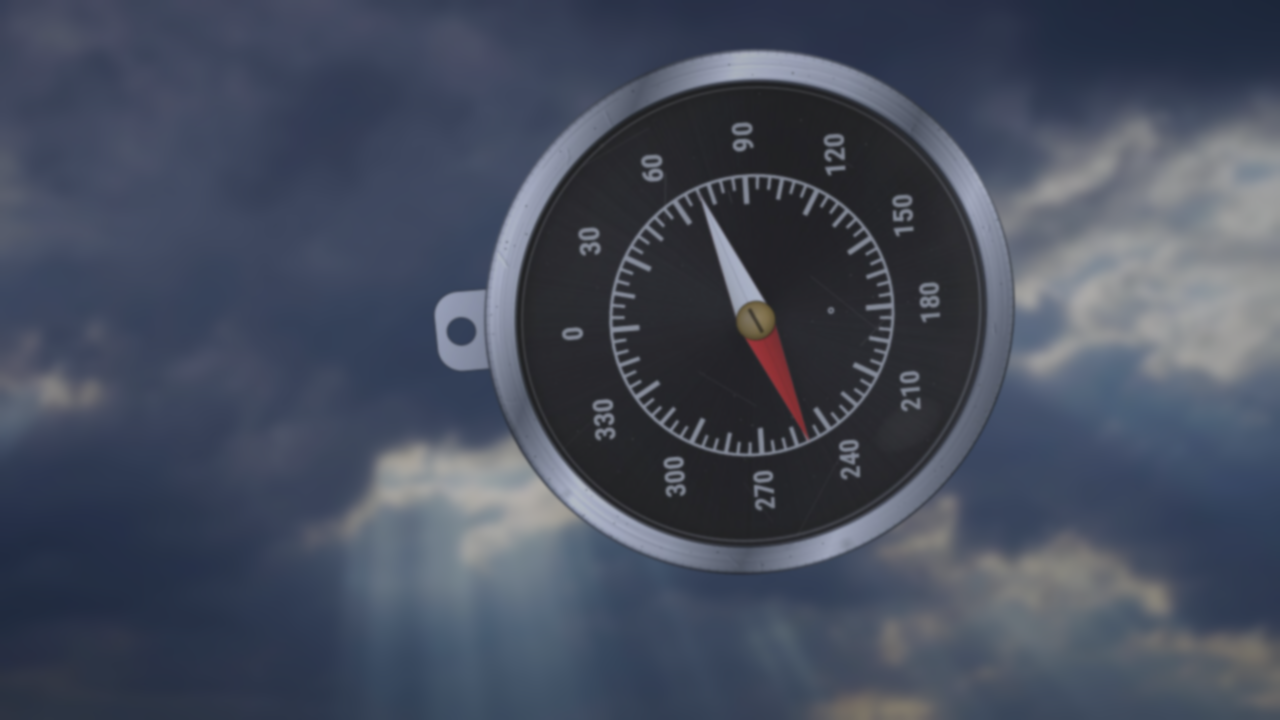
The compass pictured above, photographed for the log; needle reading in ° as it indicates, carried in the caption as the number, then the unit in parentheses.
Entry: 250 (°)
